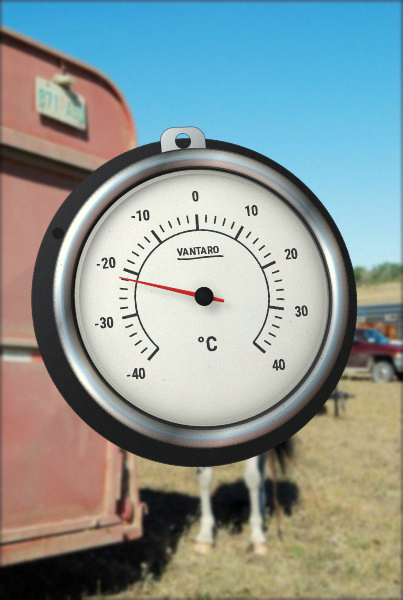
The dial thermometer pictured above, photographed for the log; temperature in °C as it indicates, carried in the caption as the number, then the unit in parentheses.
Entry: -22 (°C)
